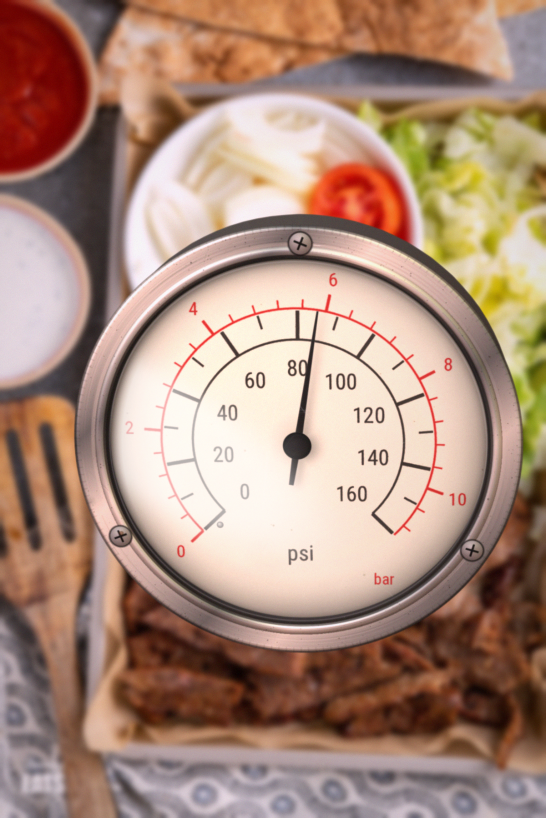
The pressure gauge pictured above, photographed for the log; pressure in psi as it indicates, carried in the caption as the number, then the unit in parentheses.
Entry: 85 (psi)
